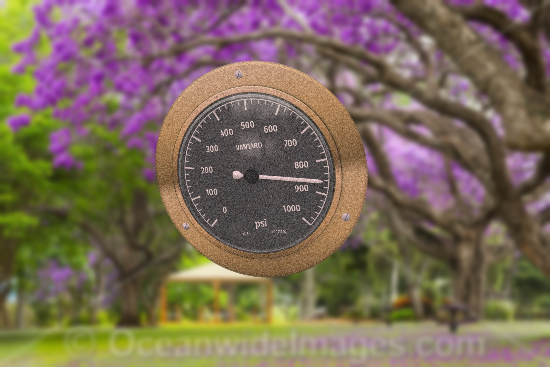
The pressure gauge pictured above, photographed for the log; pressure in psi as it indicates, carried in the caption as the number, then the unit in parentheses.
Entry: 860 (psi)
